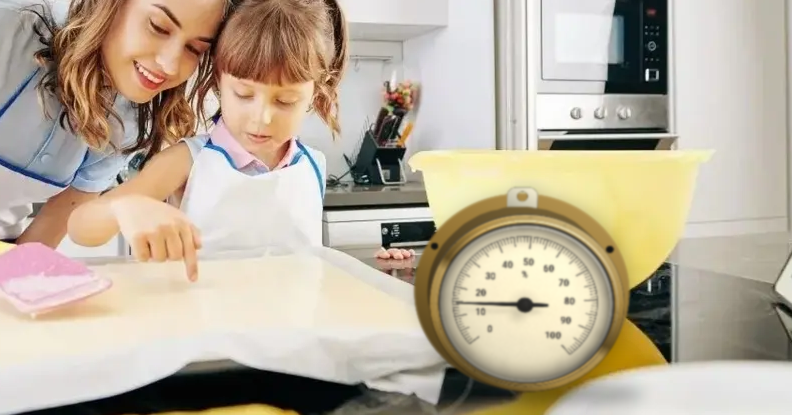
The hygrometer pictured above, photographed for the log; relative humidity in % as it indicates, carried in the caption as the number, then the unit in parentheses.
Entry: 15 (%)
